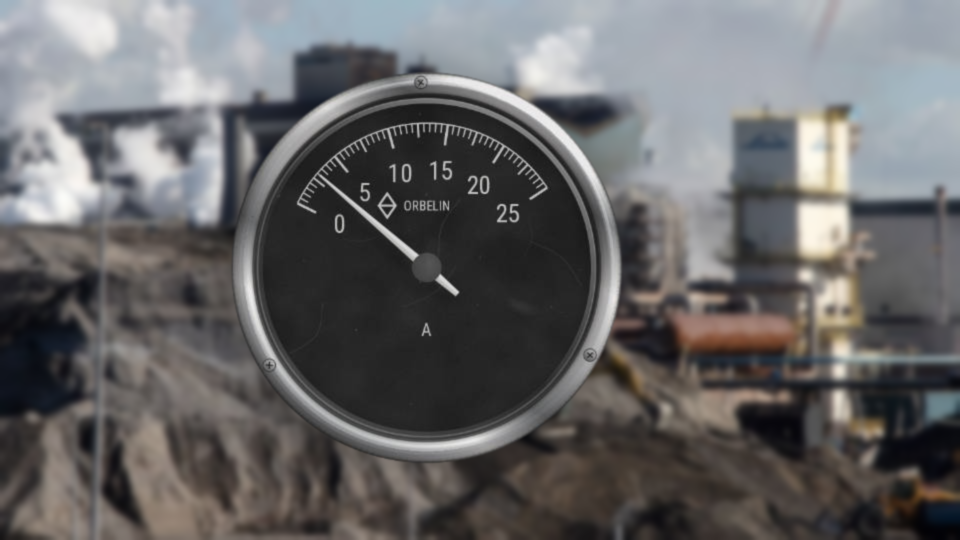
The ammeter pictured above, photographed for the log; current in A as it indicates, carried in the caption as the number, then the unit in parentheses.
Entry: 3 (A)
